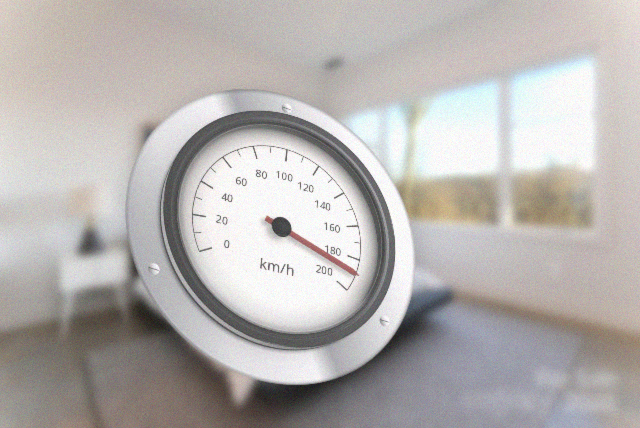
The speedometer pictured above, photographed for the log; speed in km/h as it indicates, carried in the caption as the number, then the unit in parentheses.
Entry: 190 (km/h)
